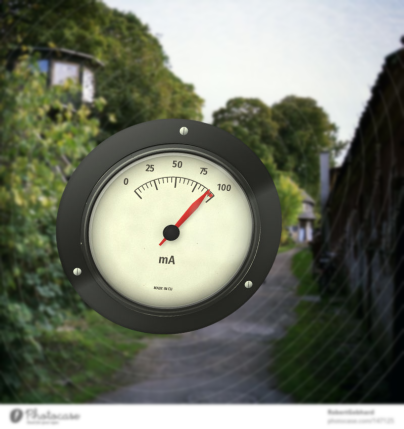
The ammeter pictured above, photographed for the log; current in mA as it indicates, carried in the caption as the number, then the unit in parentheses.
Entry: 90 (mA)
